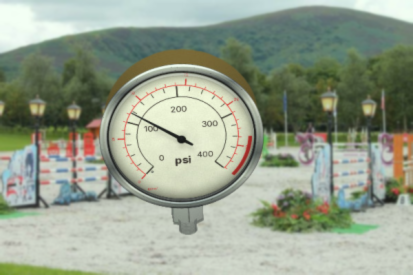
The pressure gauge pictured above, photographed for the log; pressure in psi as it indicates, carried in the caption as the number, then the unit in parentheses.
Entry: 120 (psi)
